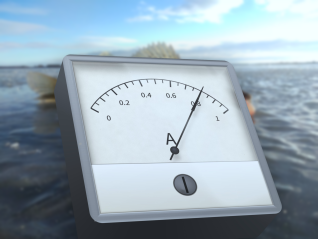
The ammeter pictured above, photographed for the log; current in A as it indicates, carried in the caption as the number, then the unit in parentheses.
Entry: 0.8 (A)
